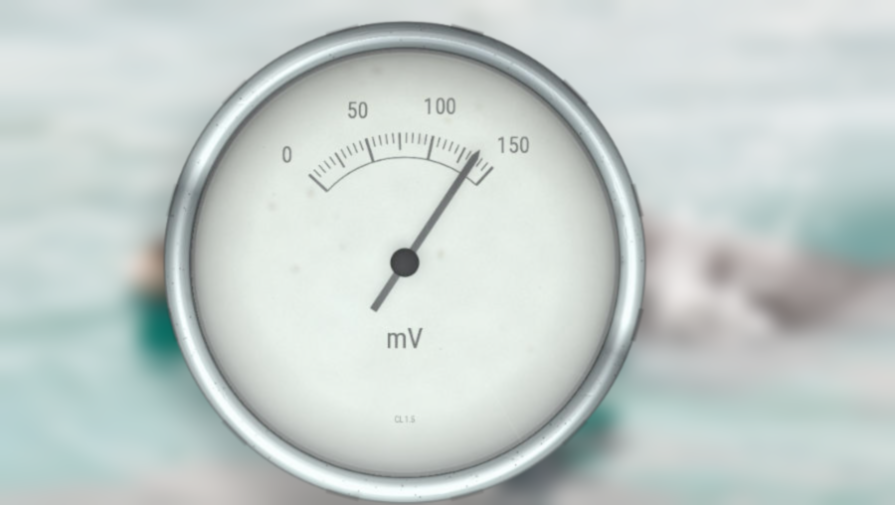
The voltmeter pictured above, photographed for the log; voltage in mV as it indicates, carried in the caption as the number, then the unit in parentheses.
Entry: 135 (mV)
